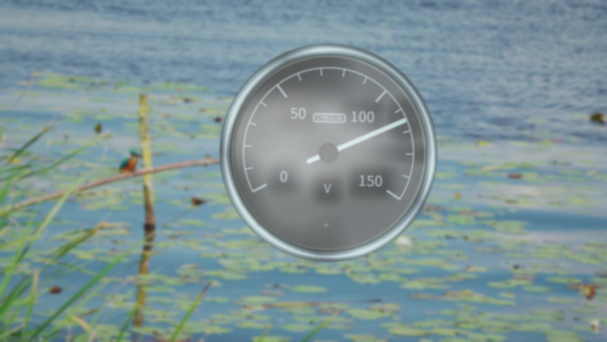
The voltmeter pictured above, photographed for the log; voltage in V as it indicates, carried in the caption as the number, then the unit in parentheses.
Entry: 115 (V)
